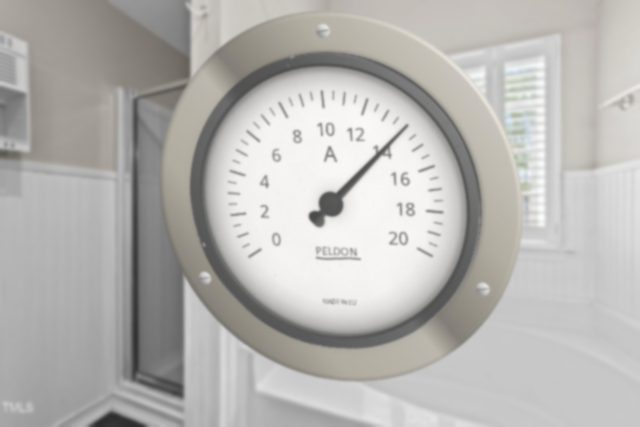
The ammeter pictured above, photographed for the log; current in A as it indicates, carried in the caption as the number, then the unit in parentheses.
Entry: 14 (A)
